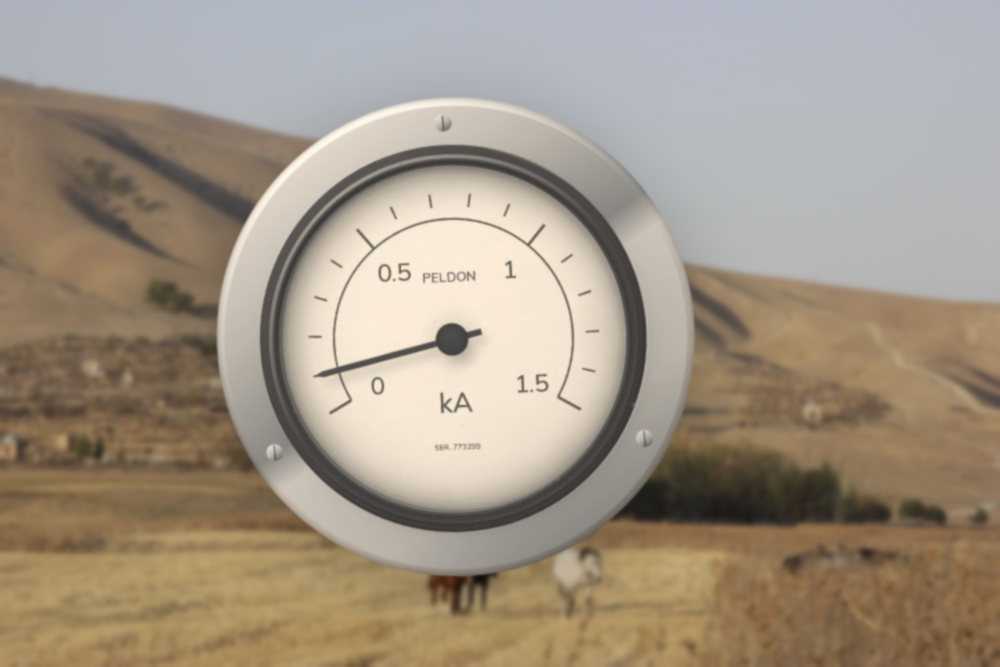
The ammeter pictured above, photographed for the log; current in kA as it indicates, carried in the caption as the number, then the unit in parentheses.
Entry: 0.1 (kA)
